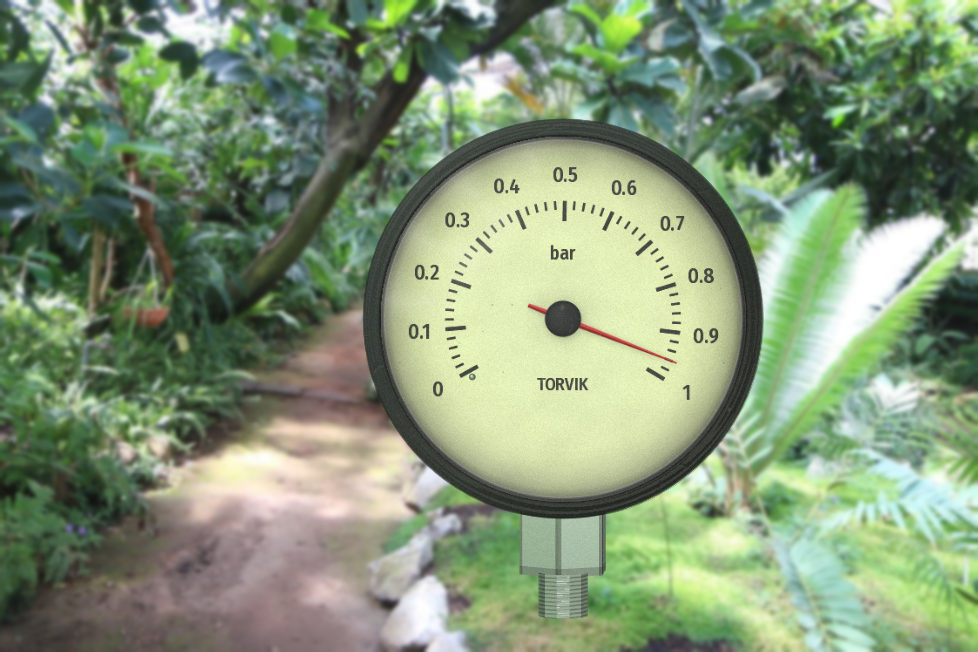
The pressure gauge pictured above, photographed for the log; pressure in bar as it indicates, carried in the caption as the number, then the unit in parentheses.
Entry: 0.96 (bar)
